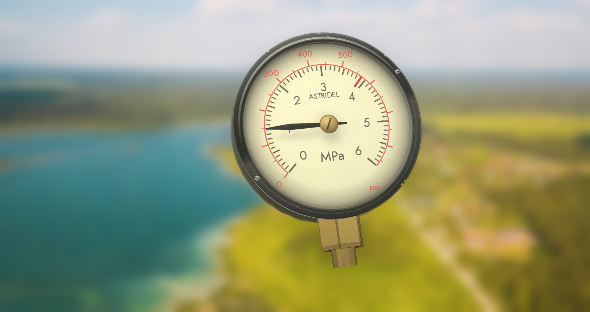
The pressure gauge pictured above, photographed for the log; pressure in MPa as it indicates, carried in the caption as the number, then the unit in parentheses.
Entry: 1 (MPa)
